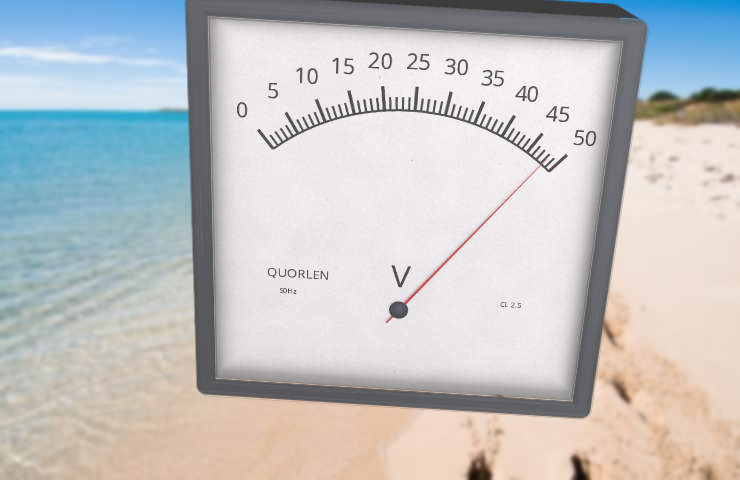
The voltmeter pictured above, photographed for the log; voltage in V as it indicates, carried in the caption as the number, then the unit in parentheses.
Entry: 48 (V)
